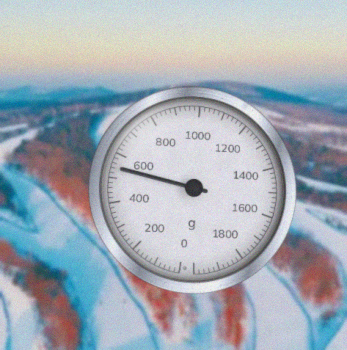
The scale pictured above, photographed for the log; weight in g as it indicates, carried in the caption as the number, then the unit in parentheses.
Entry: 540 (g)
